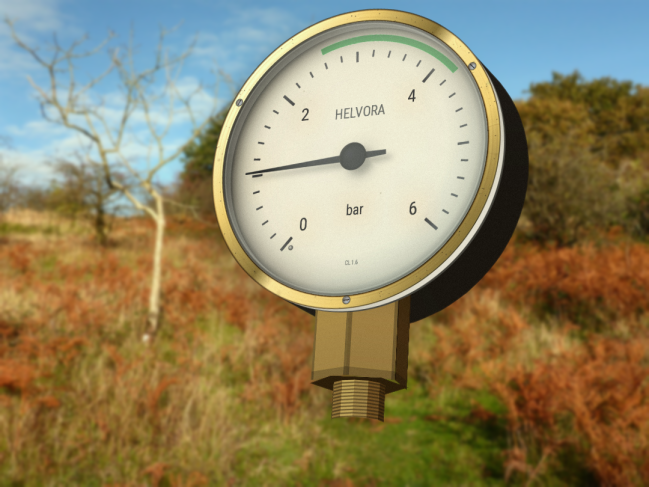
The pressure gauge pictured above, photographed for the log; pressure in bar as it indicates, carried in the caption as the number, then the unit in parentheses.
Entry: 1 (bar)
